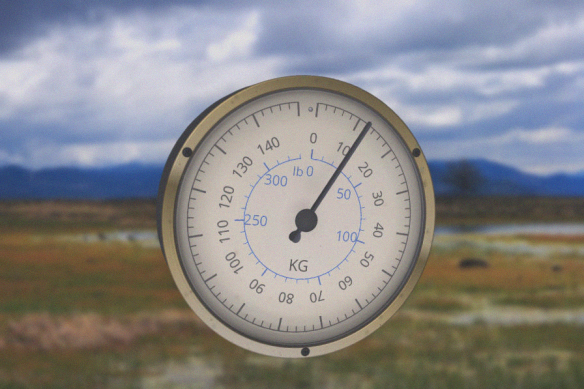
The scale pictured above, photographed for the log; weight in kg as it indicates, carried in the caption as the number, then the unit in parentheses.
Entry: 12 (kg)
